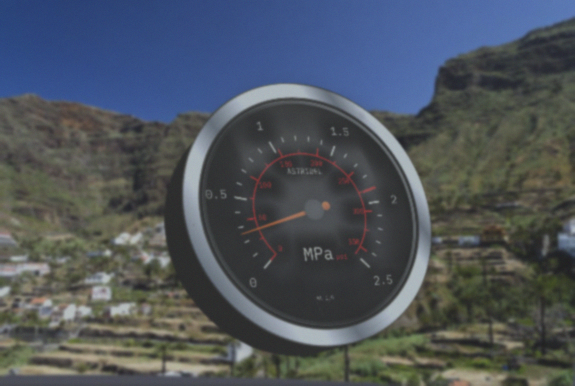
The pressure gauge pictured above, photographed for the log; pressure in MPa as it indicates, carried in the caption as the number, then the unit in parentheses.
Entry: 0.25 (MPa)
